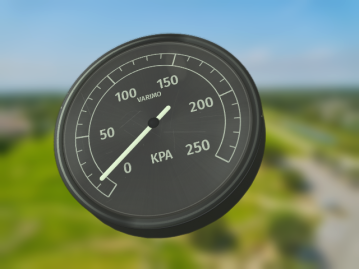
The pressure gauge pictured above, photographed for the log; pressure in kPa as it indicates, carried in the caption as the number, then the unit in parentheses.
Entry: 10 (kPa)
